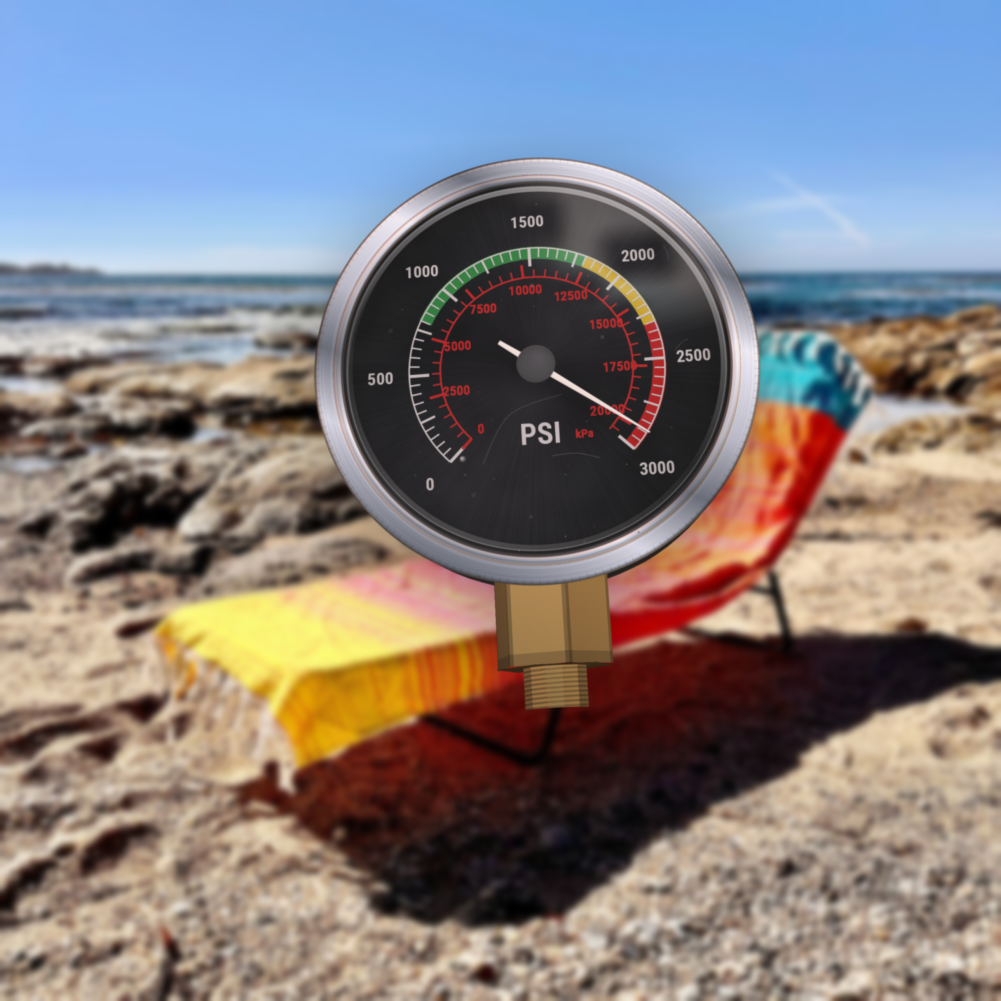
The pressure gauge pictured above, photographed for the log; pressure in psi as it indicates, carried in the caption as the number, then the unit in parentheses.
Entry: 2900 (psi)
